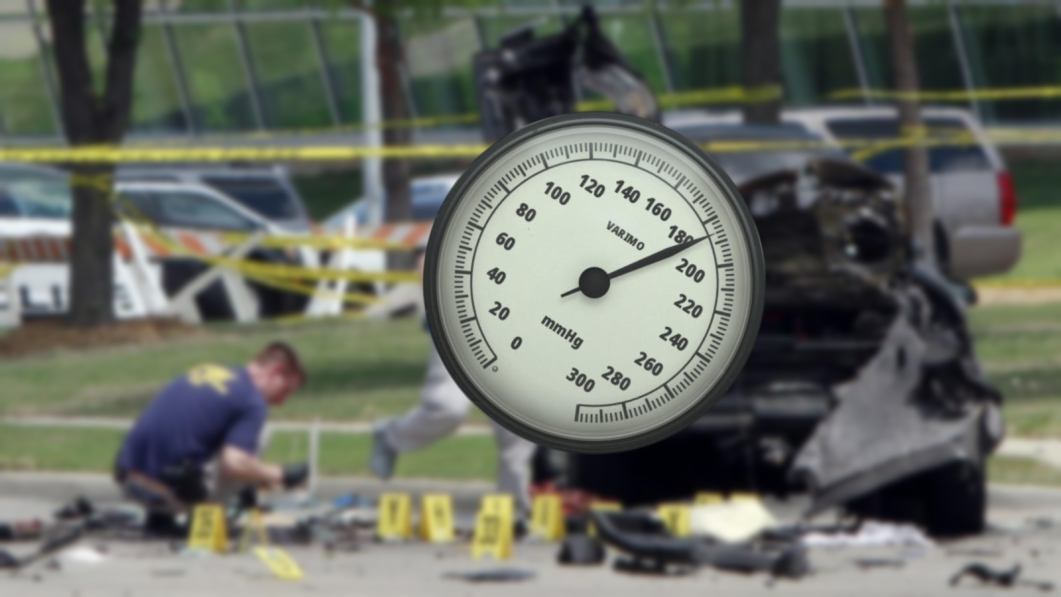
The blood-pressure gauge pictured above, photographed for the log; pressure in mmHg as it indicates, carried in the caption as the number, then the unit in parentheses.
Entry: 186 (mmHg)
